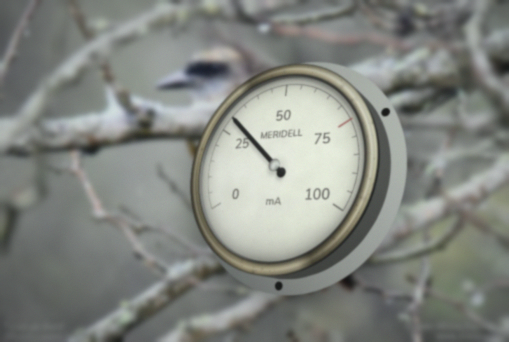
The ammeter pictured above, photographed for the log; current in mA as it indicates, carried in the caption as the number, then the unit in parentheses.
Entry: 30 (mA)
